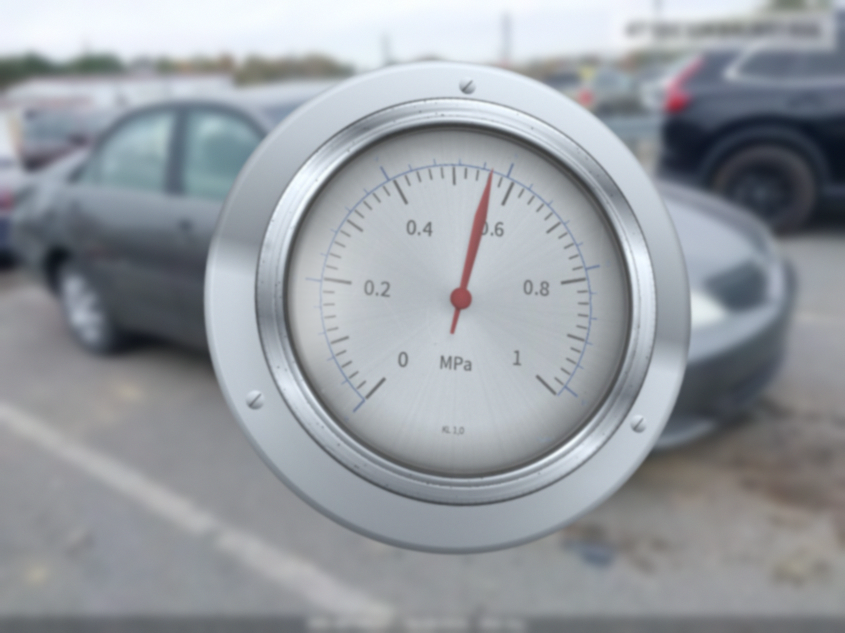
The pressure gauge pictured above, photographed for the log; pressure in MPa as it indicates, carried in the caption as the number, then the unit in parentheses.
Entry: 0.56 (MPa)
